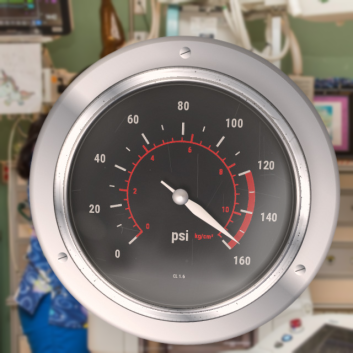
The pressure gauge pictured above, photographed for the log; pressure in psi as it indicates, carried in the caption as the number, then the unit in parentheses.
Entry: 155 (psi)
